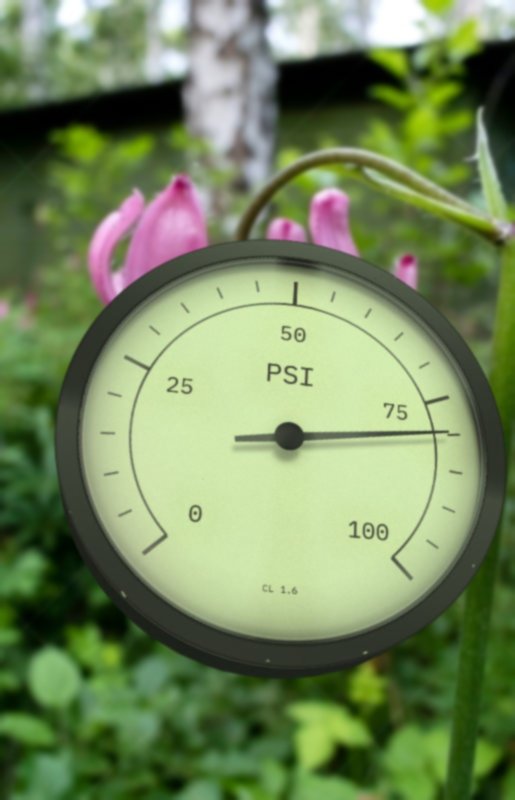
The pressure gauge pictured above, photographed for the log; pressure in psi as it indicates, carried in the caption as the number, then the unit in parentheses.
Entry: 80 (psi)
